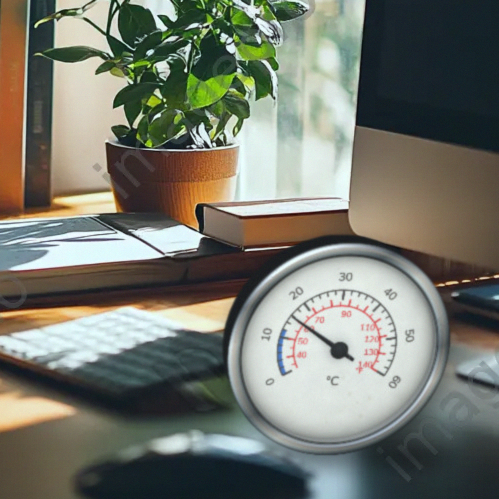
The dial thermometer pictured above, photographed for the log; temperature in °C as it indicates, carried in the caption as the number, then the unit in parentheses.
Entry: 16 (°C)
